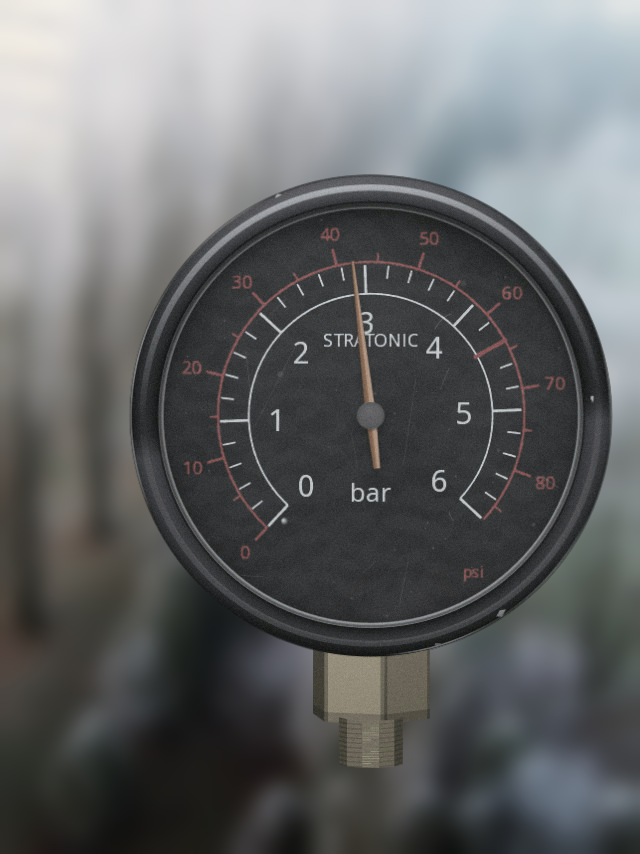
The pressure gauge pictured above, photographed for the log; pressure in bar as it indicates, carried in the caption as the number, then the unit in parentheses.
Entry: 2.9 (bar)
